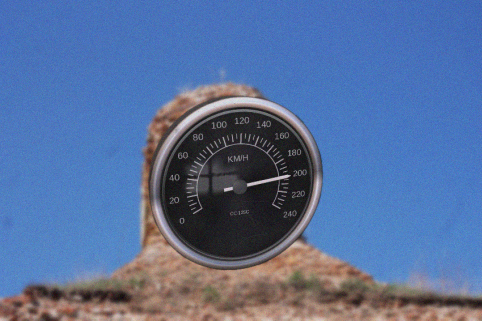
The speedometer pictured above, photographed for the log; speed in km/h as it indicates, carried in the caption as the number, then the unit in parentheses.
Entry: 200 (km/h)
